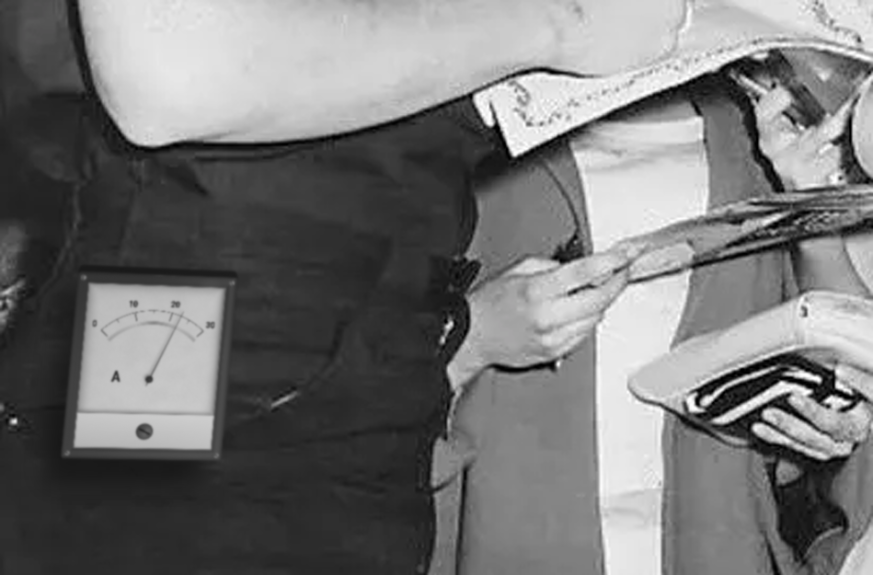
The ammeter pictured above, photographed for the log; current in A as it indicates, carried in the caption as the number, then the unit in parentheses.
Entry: 22.5 (A)
